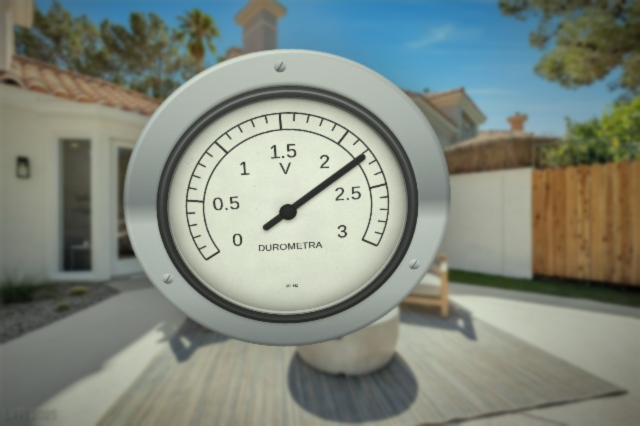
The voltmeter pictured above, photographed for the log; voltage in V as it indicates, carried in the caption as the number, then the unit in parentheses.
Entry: 2.2 (V)
